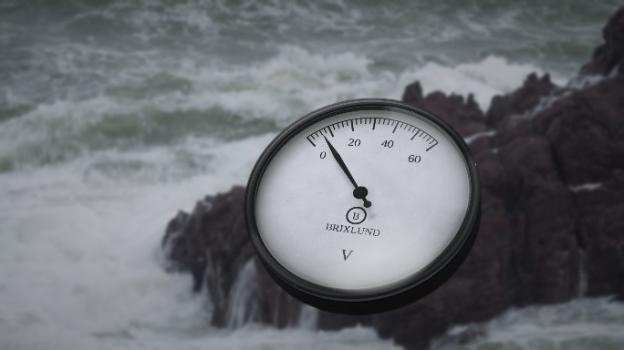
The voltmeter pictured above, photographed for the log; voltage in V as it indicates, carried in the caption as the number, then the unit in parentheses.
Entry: 6 (V)
